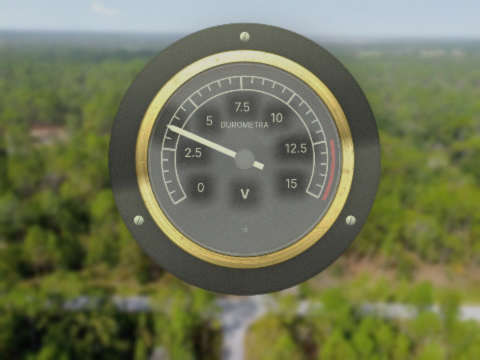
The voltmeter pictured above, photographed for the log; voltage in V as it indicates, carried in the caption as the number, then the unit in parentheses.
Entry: 3.5 (V)
